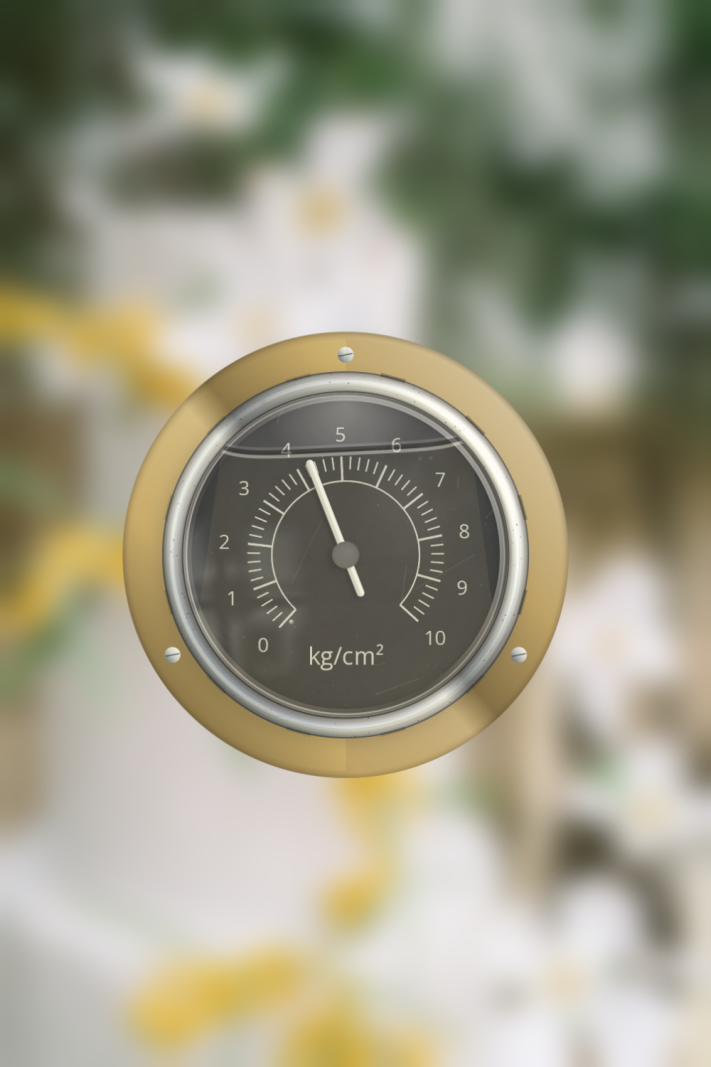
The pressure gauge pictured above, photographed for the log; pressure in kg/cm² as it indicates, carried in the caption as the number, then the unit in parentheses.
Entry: 4.3 (kg/cm²)
